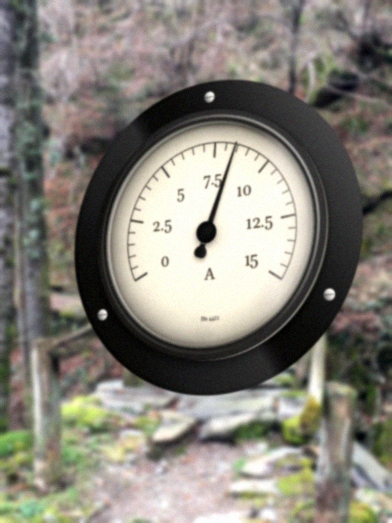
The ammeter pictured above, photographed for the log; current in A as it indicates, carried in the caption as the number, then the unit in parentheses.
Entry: 8.5 (A)
